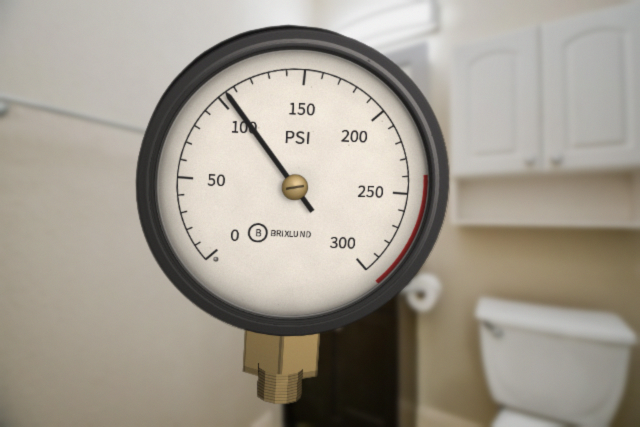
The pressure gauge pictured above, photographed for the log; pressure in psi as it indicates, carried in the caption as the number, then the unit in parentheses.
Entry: 105 (psi)
